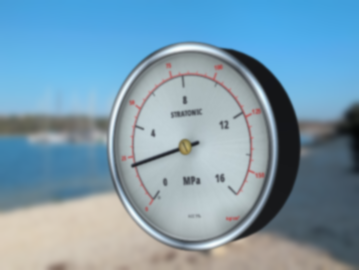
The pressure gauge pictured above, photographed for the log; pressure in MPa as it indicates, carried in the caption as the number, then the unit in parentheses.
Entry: 2 (MPa)
